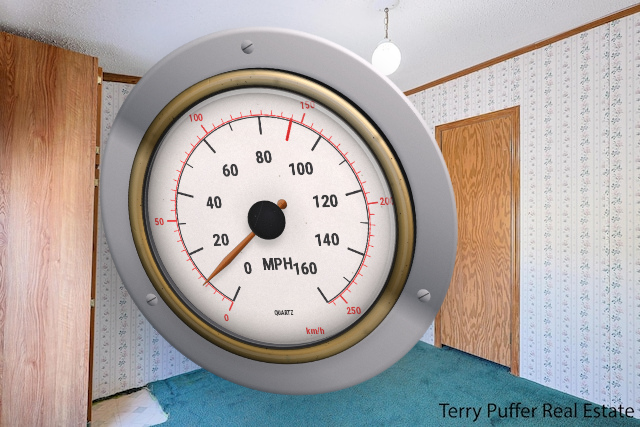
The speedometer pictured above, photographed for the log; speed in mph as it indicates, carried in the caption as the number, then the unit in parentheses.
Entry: 10 (mph)
